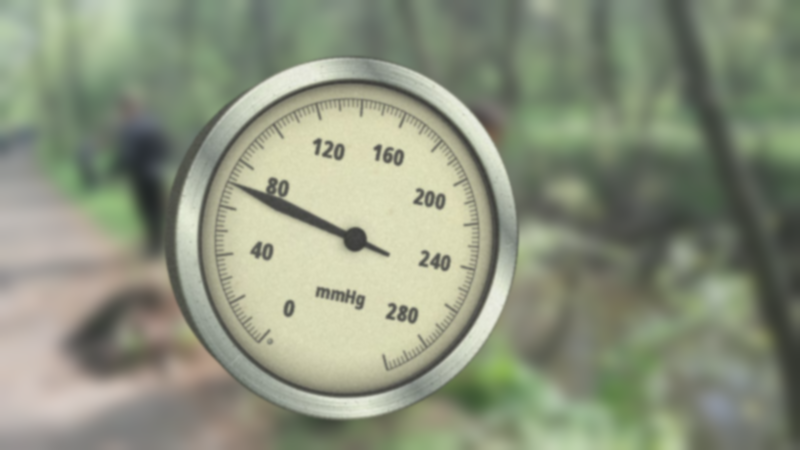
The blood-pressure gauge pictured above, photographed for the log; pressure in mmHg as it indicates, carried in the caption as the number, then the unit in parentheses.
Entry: 70 (mmHg)
